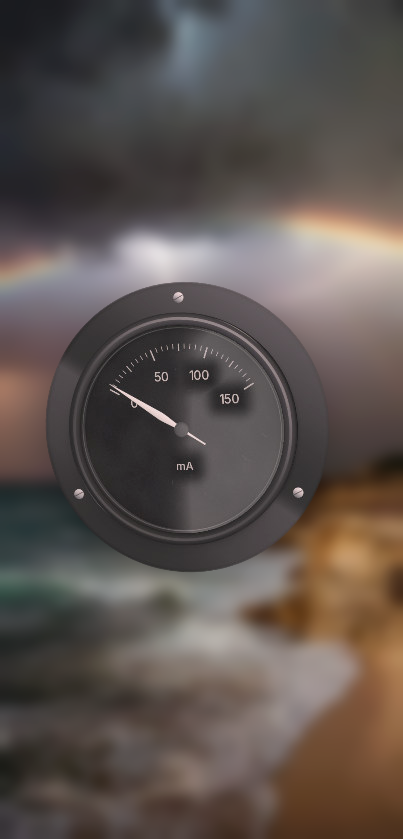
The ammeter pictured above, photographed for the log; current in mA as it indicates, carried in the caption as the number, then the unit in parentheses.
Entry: 5 (mA)
